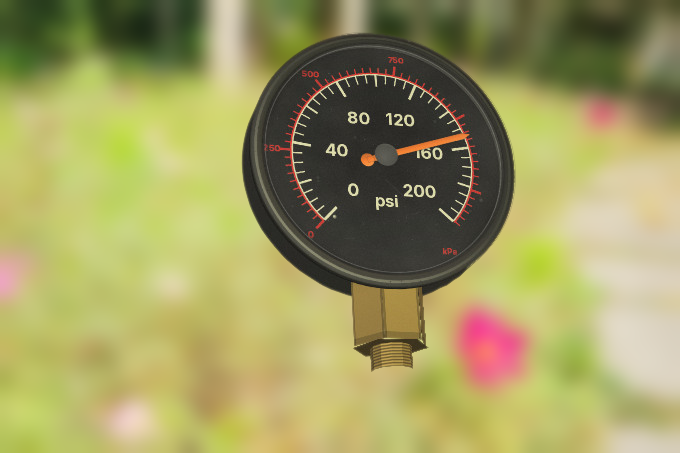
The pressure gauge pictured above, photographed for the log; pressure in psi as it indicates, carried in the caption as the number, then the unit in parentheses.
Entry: 155 (psi)
